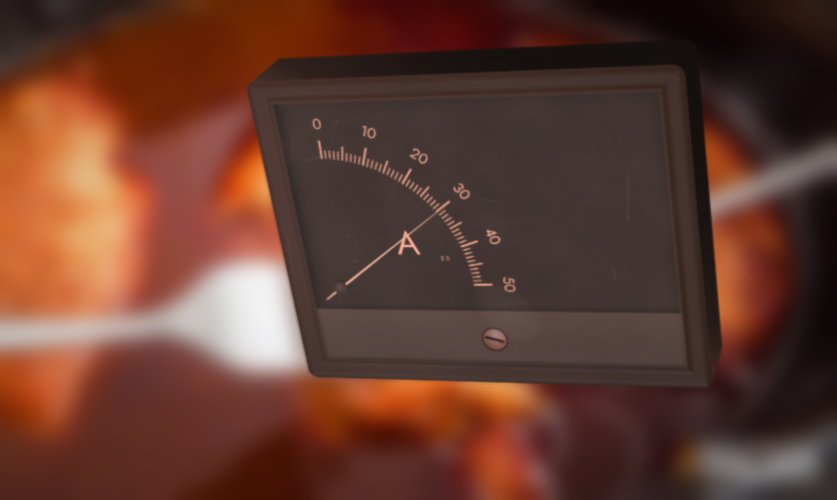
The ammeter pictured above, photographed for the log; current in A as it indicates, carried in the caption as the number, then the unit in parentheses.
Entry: 30 (A)
